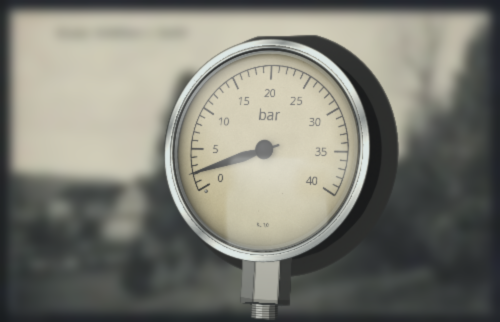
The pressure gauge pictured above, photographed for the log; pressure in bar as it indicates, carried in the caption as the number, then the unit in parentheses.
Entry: 2 (bar)
